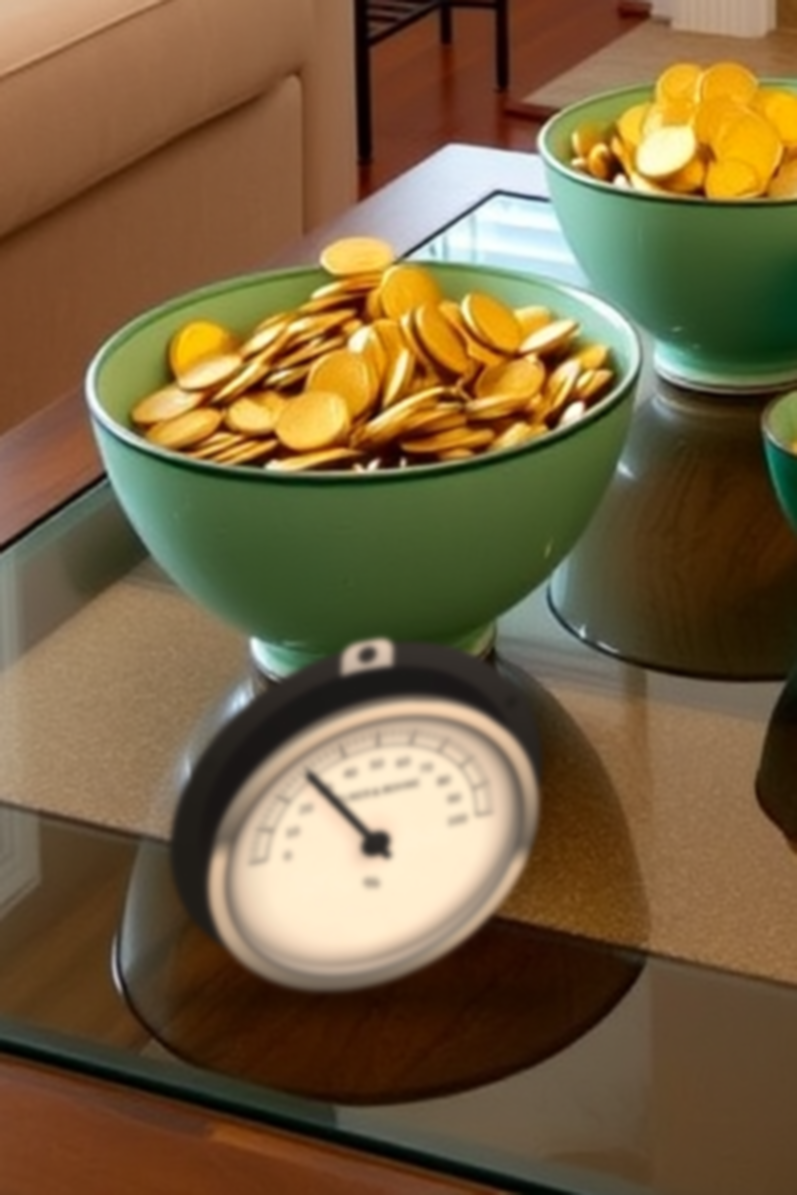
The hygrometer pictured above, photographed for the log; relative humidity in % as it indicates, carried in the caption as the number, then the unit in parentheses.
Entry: 30 (%)
